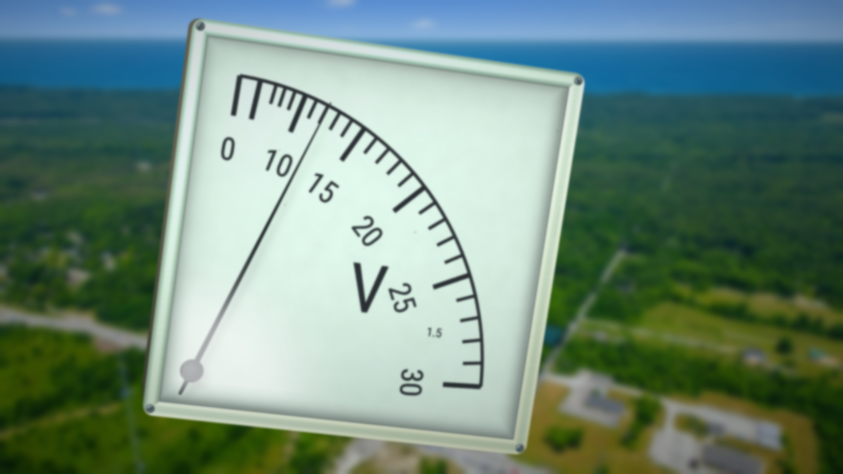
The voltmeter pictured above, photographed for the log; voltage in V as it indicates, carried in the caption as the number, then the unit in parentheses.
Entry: 12 (V)
